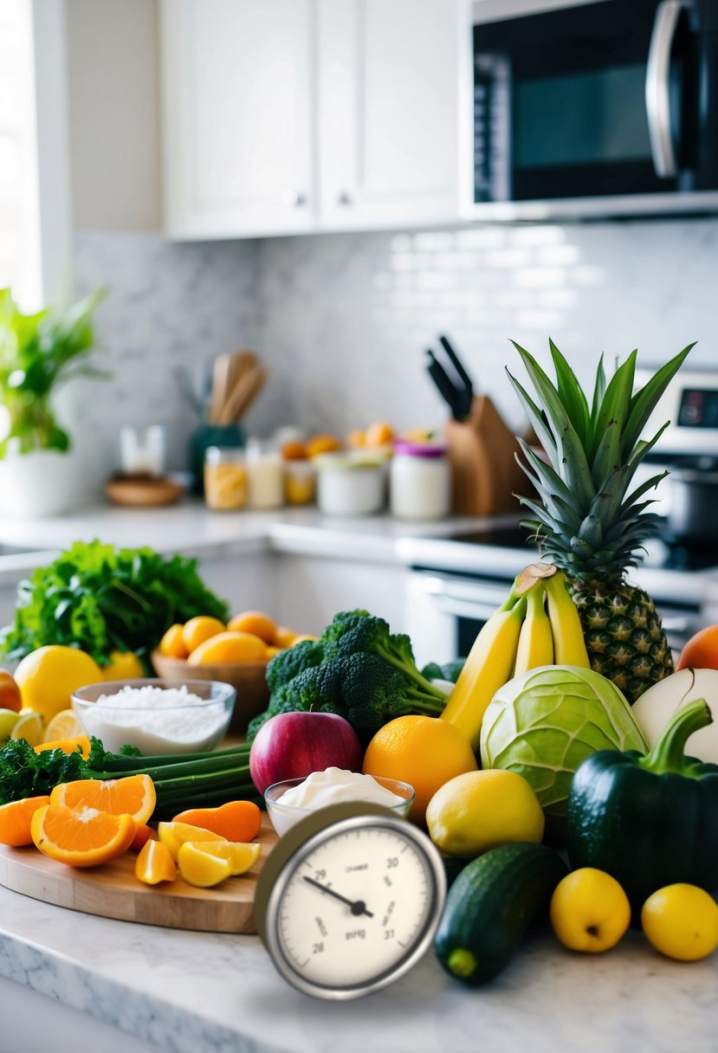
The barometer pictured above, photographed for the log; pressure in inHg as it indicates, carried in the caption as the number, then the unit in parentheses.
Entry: 28.9 (inHg)
